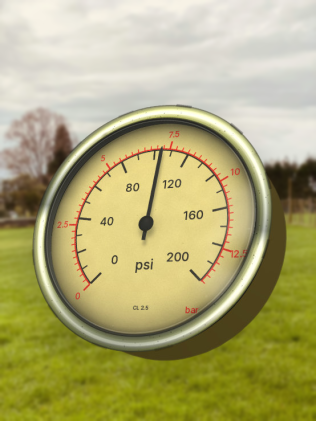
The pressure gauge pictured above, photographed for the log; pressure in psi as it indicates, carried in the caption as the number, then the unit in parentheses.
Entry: 105 (psi)
